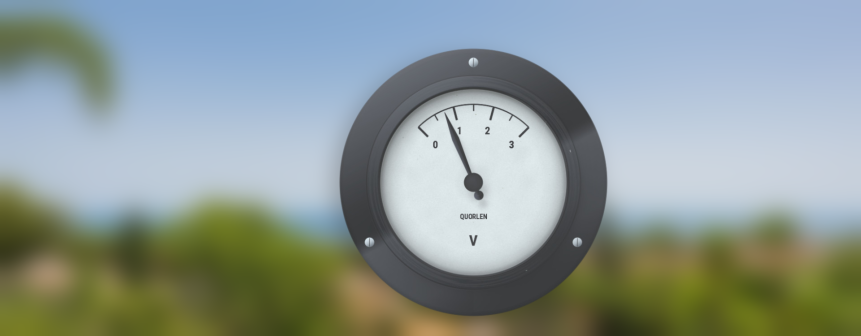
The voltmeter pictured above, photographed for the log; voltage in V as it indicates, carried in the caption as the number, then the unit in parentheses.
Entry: 0.75 (V)
